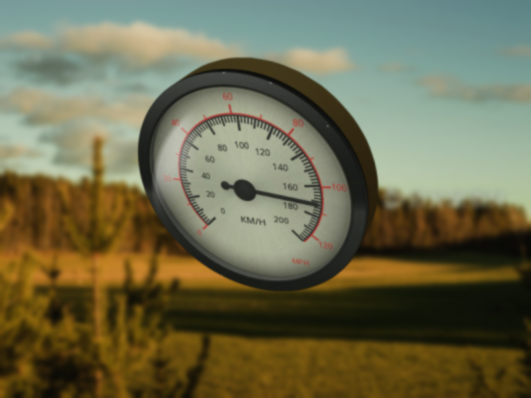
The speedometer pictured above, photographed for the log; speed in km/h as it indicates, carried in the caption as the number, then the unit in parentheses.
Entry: 170 (km/h)
